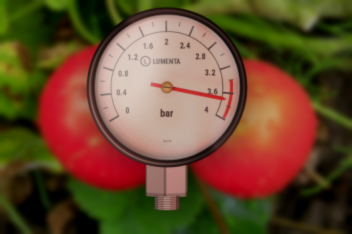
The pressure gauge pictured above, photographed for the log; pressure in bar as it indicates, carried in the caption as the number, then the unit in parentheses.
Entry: 3.7 (bar)
